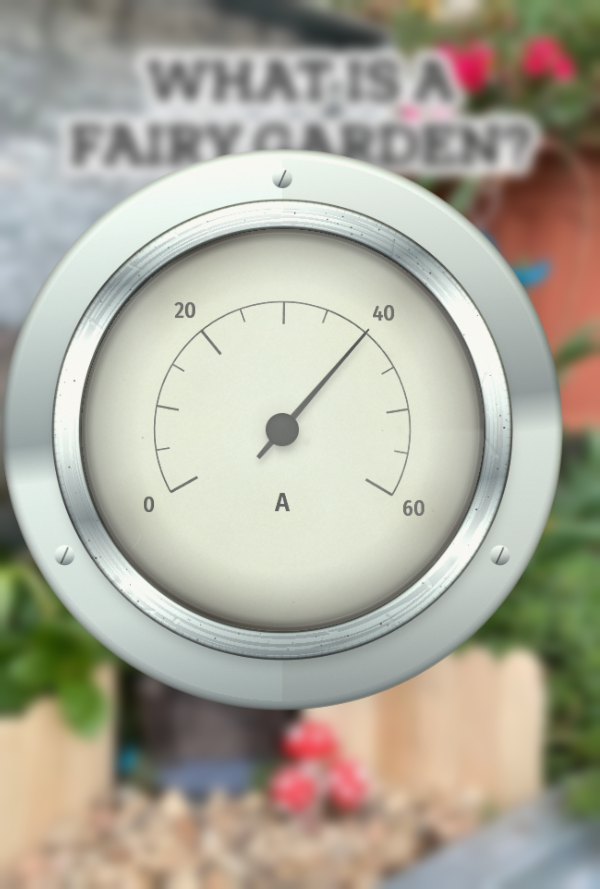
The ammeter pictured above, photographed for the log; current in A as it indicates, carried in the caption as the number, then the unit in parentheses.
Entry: 40 (A)
